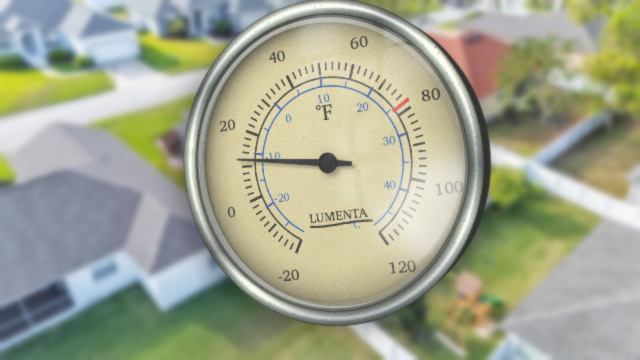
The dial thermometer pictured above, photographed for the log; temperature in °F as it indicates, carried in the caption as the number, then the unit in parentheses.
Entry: 12 (°F)
